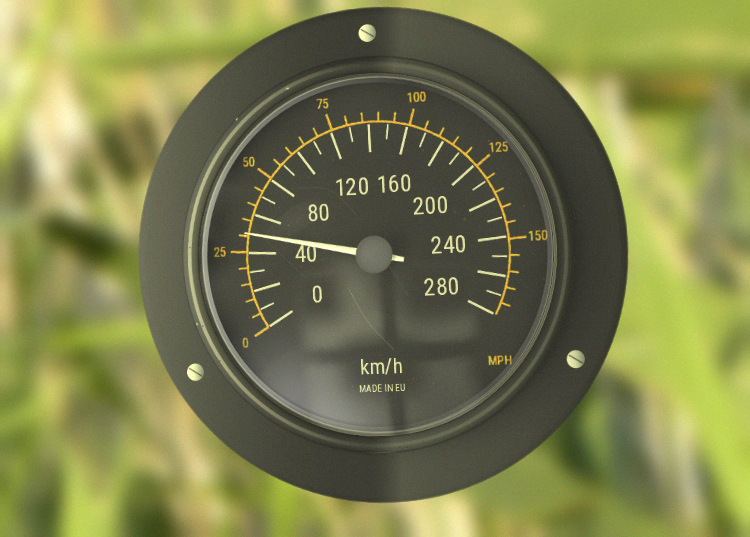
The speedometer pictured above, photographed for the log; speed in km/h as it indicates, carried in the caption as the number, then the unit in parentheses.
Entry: 50 (km/h)
